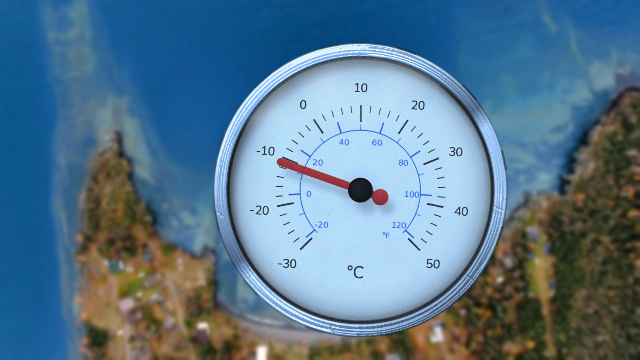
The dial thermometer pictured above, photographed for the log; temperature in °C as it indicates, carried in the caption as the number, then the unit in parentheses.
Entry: -11 (°C)
